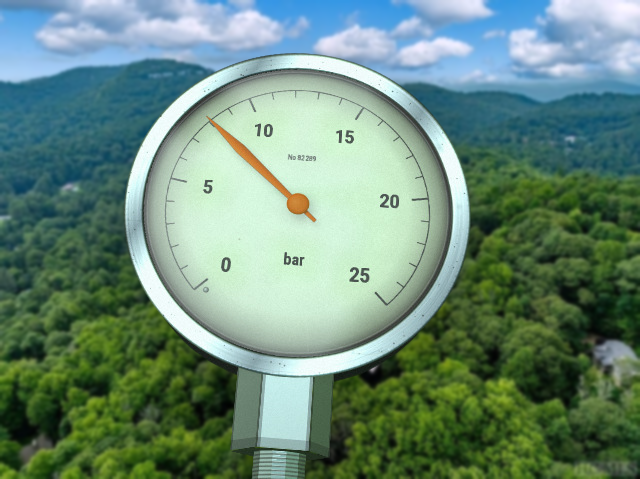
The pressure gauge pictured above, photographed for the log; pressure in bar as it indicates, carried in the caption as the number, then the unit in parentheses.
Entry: 8 (bar)
